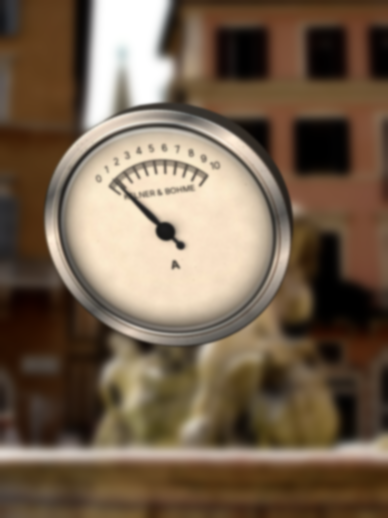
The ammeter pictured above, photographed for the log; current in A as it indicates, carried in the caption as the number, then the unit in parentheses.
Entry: 1 (A)
